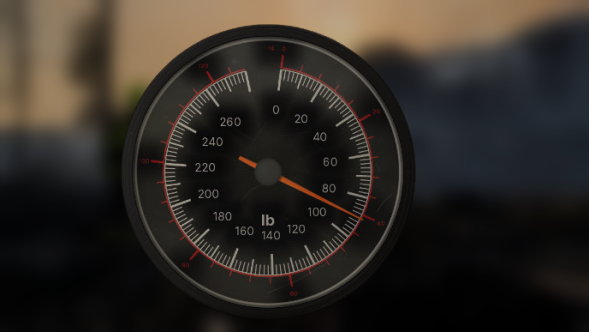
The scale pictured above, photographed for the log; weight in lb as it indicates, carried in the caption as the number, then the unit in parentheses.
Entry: 90 (lb)
